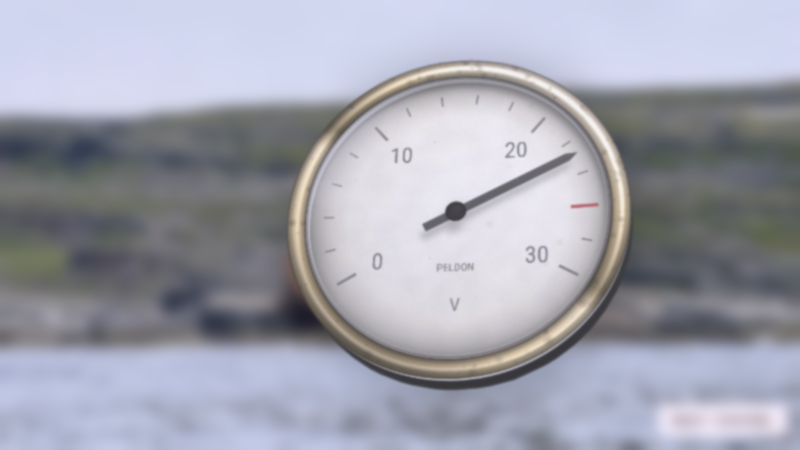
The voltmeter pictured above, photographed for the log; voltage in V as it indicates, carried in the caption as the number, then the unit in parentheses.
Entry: 23 (V)
